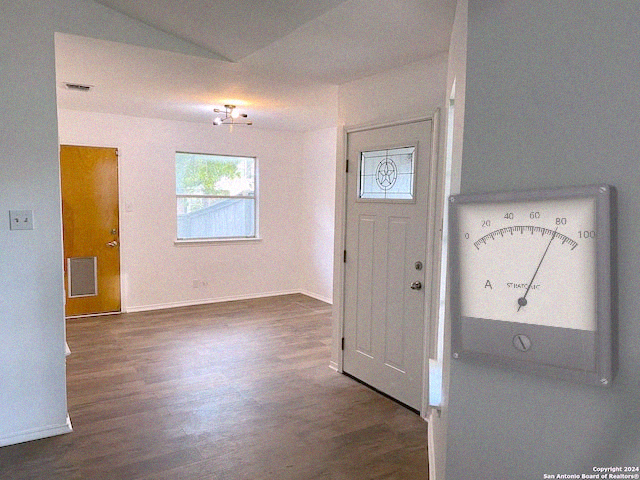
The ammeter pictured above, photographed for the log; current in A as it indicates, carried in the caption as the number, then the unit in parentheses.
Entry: 80 (A)
